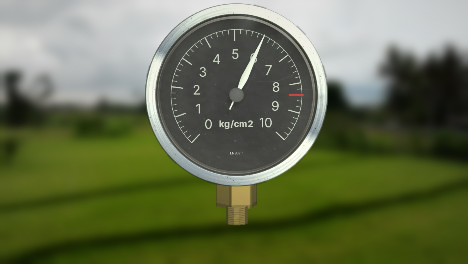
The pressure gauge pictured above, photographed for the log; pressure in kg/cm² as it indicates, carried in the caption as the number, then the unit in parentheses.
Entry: 6 (kg/cm²)
